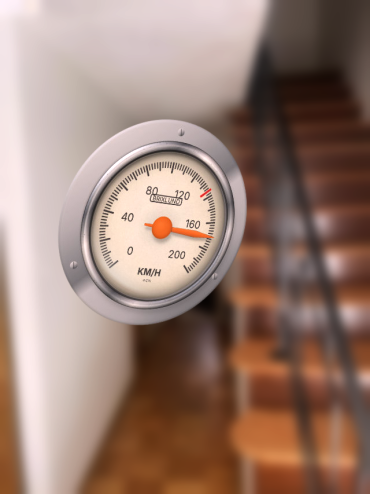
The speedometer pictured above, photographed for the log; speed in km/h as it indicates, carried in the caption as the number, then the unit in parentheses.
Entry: 170 (km/h)
